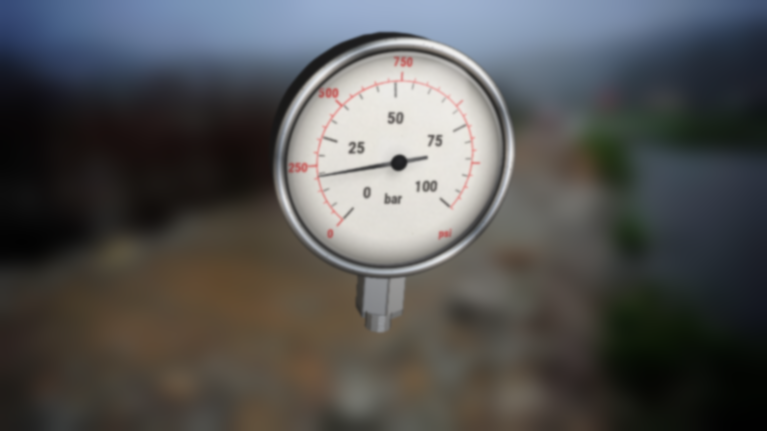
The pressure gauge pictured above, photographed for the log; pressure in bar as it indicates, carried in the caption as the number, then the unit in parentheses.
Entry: 15 (bar)
